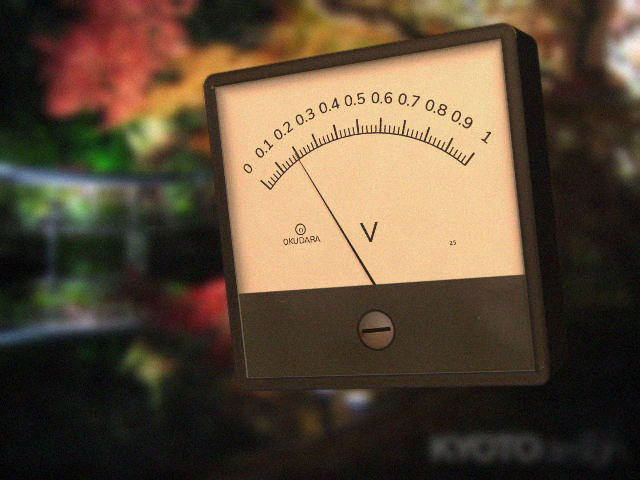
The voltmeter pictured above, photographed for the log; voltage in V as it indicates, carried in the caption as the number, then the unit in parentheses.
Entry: 0.2 (V)
